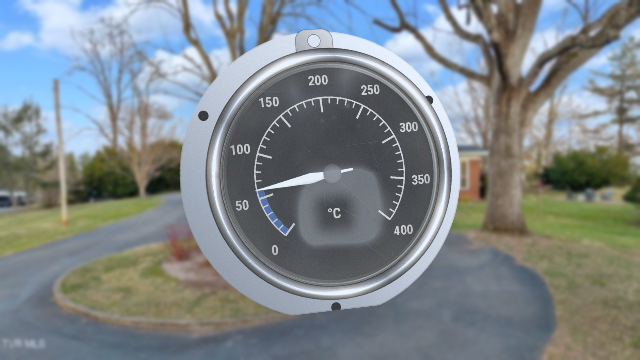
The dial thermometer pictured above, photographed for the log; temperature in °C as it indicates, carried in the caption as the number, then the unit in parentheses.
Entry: 60 (°C)
